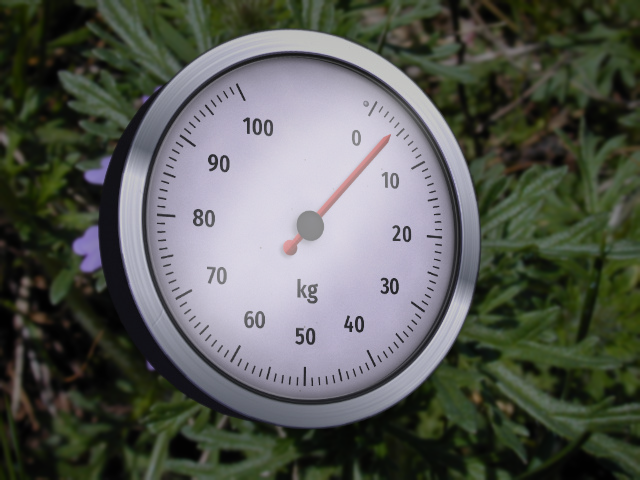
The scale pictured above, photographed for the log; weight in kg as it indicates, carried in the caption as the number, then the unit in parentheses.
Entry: 4 (kg)
